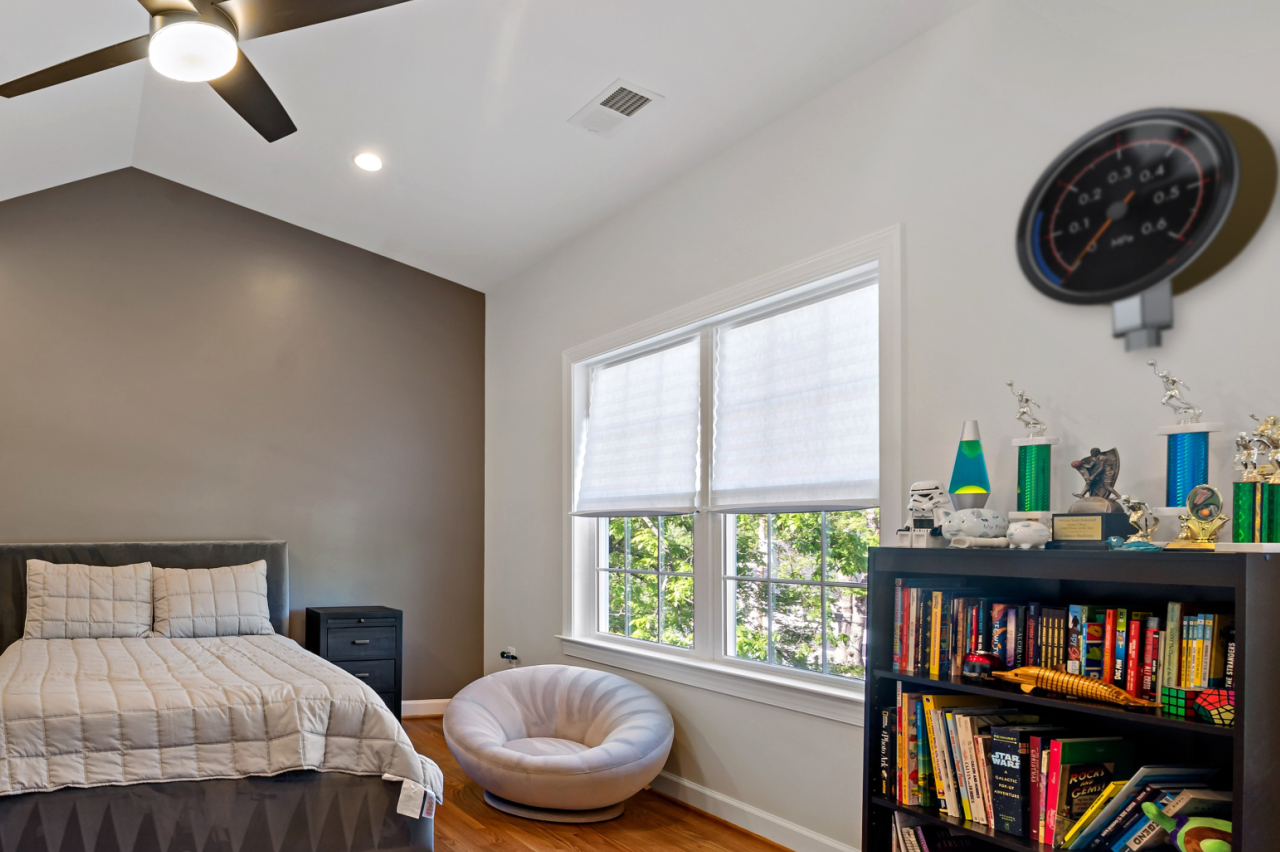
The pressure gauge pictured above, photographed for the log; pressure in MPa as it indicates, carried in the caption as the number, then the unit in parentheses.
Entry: 0 (MPa)
